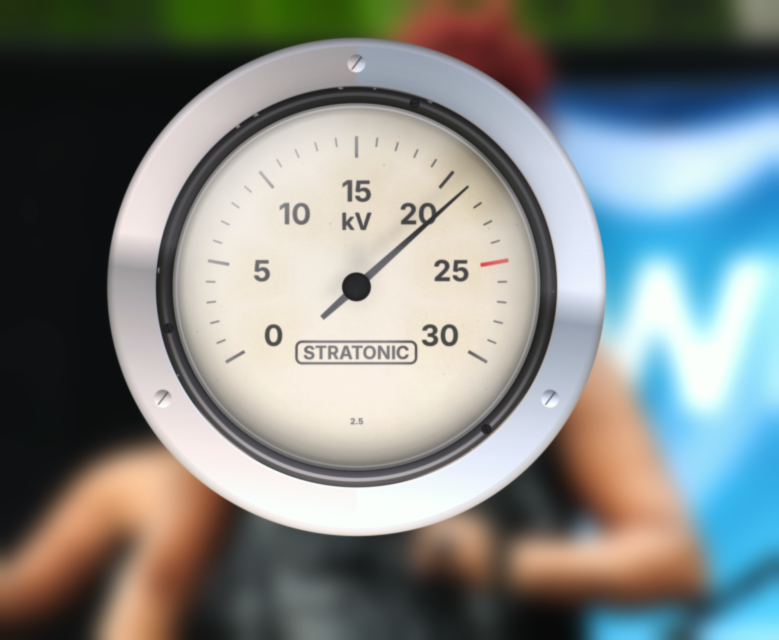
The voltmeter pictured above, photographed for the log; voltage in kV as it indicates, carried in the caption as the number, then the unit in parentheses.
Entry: 21 (kV)
